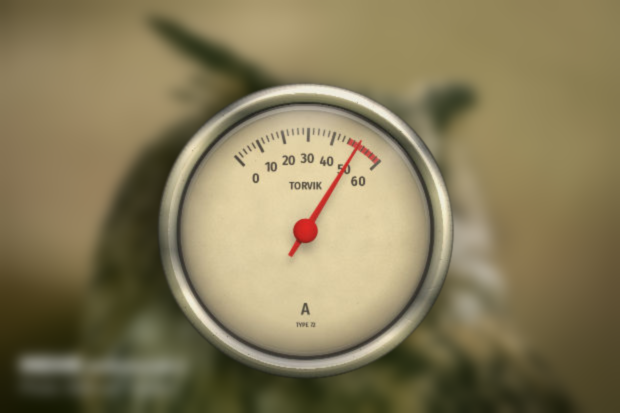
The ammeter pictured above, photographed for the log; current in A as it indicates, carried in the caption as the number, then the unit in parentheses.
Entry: 50 (A)
